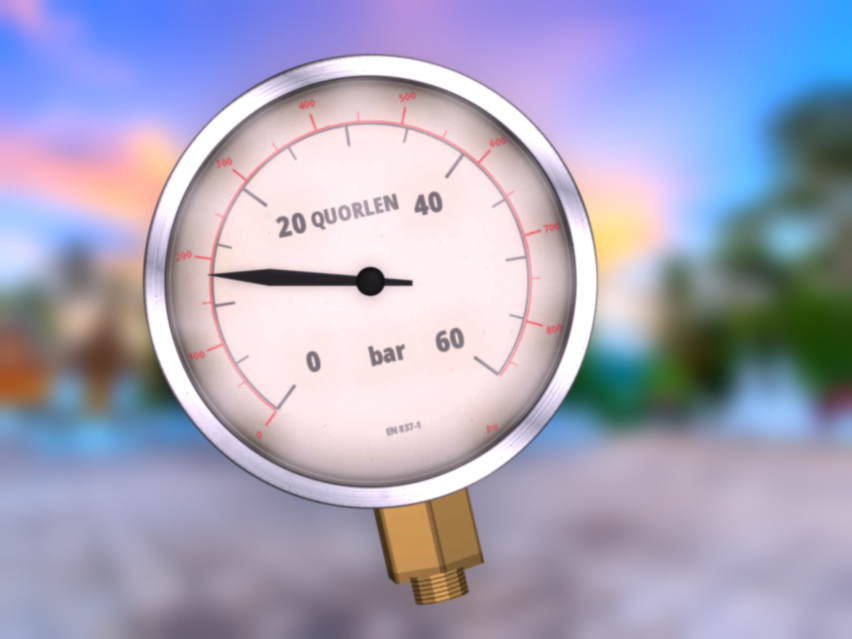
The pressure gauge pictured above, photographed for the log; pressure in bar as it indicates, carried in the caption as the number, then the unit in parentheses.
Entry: 12.5 (bar)
